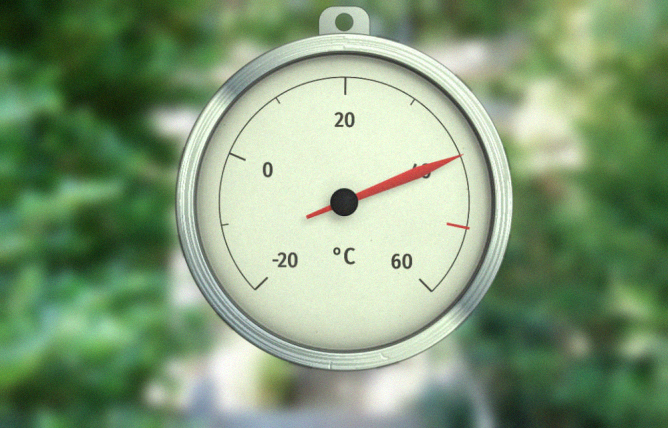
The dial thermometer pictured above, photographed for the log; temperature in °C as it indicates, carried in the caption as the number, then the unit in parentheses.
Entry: 40 (°C)
